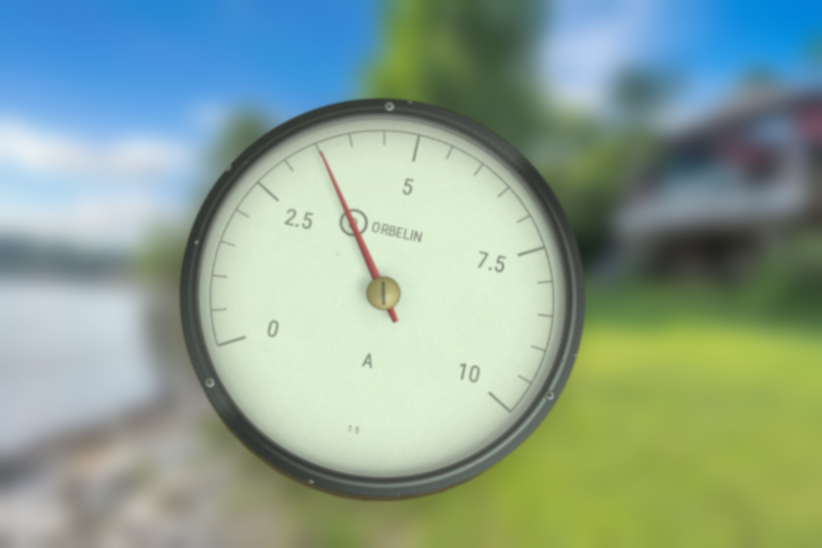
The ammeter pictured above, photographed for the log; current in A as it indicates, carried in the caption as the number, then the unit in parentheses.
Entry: 3.5 (A)
